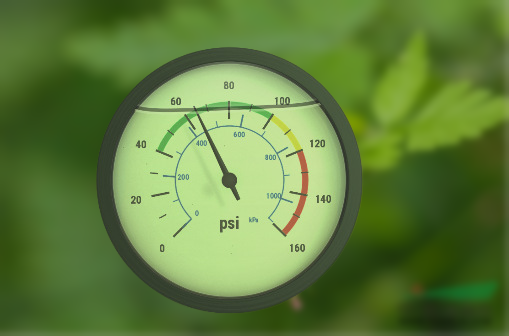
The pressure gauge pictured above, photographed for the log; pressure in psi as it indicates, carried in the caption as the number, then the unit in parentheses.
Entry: 65 (psi)
